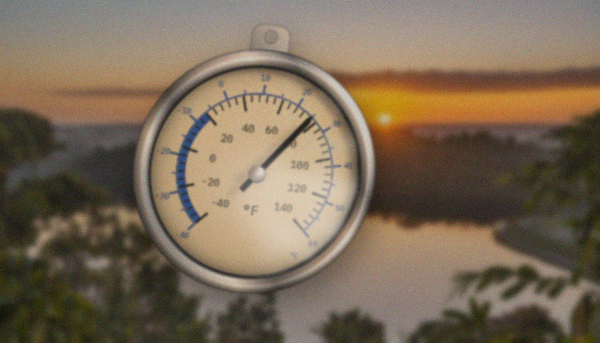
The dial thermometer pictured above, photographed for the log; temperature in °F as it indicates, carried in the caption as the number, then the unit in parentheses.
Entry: 76 (°F)
